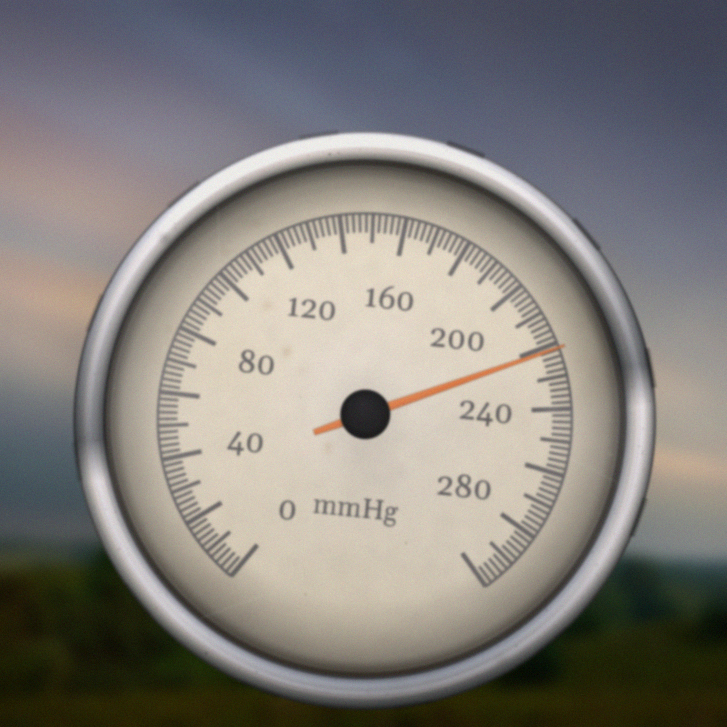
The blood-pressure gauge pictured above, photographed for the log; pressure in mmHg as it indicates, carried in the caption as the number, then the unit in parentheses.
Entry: 222 (mmHg)
